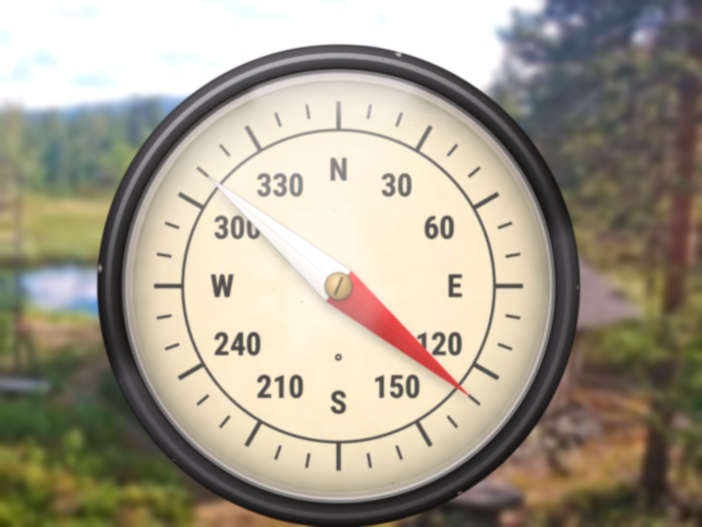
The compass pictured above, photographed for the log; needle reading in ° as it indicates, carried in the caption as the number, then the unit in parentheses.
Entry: 130 (°)
